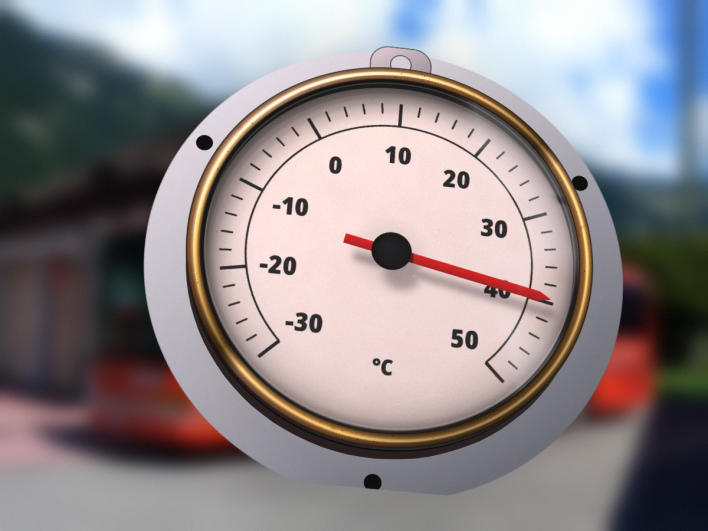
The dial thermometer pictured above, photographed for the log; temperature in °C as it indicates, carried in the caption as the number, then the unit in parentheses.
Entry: 40 (°C)
